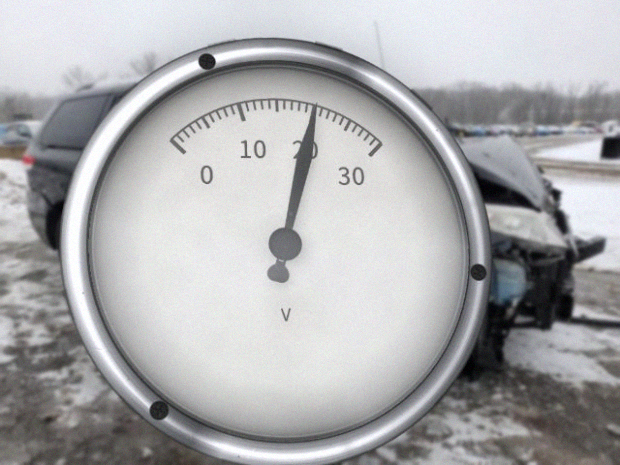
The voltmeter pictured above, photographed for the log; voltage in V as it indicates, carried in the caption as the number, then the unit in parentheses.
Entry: 20 (V)
